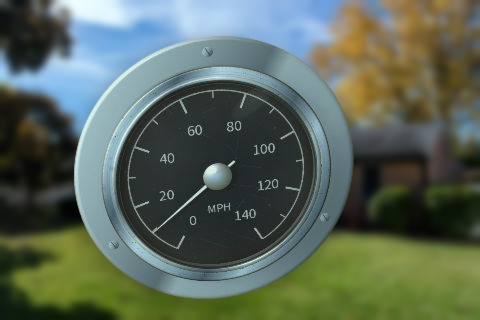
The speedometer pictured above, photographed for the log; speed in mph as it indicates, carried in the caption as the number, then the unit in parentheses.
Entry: 10 (mph)
